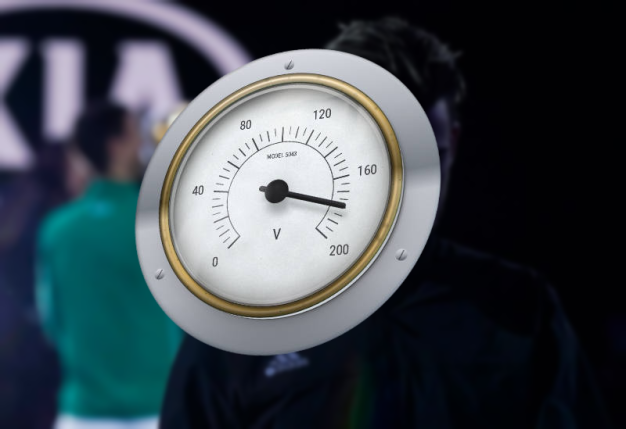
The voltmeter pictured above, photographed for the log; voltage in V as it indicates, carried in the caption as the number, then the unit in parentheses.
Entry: 180 (V)
